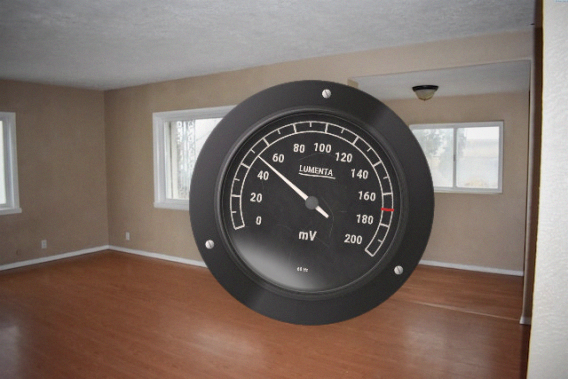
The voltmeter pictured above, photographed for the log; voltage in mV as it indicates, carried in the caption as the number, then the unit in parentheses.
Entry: 50 (mV)
